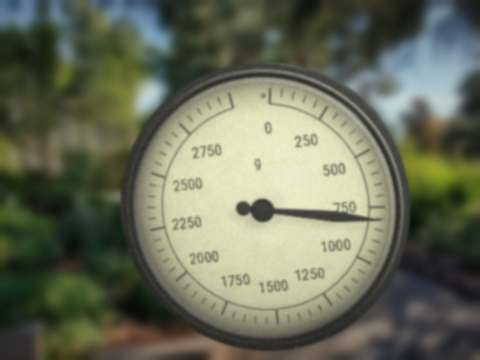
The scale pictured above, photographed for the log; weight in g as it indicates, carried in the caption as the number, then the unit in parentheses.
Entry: 800 (g)
